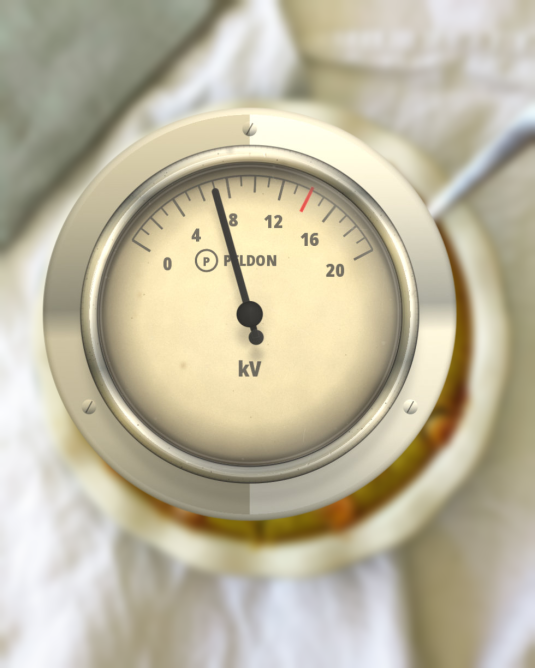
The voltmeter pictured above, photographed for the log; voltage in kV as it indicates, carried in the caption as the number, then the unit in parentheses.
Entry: 7 (kV)
